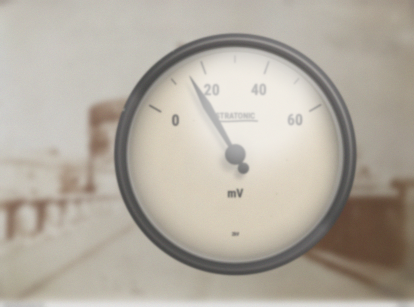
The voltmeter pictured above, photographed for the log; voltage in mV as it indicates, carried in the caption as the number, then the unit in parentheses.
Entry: 15 (mV)
